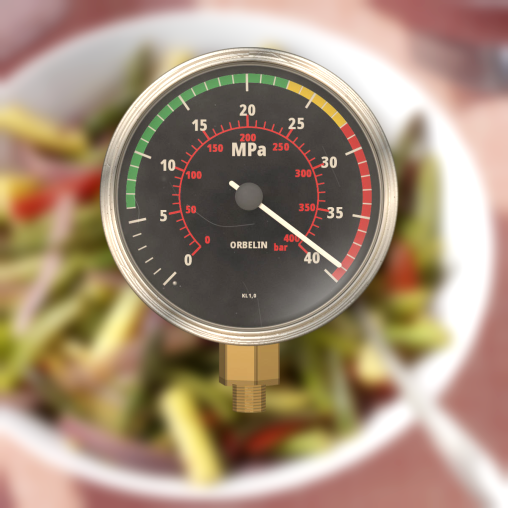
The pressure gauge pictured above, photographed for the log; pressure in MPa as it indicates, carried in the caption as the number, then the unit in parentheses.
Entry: 39 (MPa)
